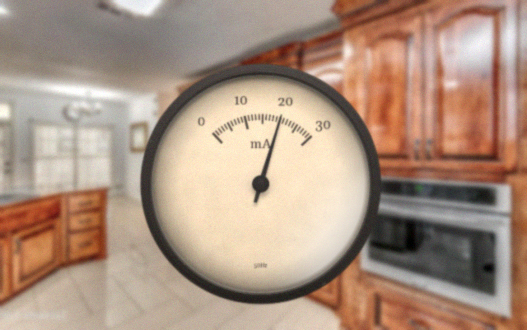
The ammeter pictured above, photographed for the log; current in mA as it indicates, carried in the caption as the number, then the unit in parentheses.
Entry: 20 (mA)
